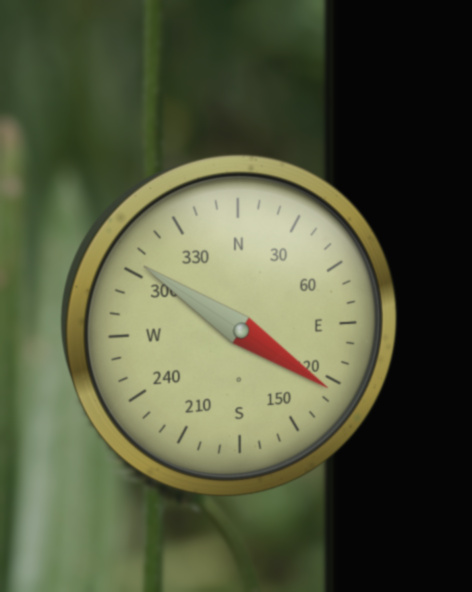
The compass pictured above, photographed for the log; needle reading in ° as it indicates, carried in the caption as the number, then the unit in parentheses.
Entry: 125 (°)
